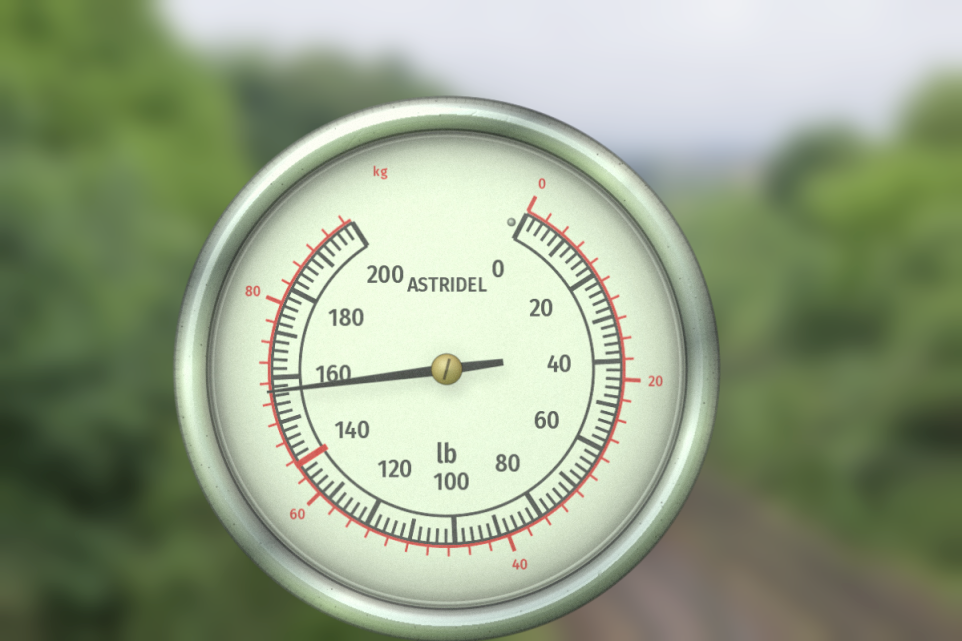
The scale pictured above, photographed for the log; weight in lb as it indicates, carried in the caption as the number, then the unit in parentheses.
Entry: 157 (lb)
